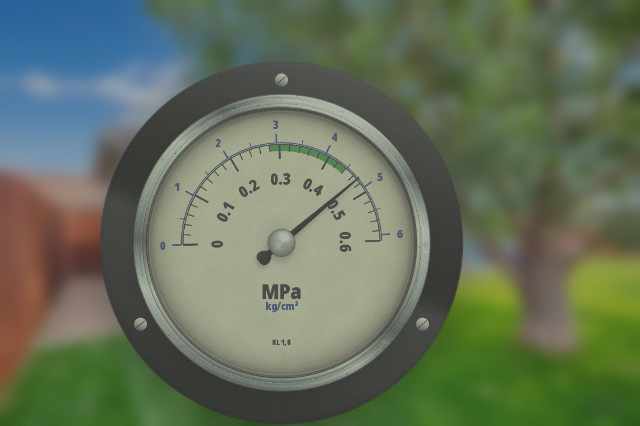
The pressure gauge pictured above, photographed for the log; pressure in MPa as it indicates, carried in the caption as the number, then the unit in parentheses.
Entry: 0.47 (MPa)
